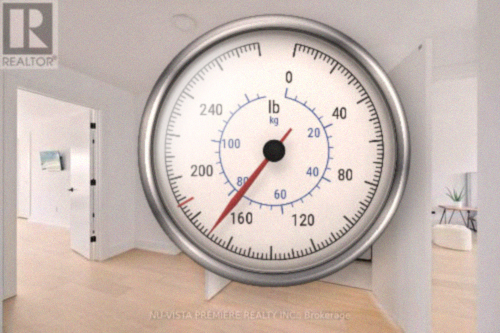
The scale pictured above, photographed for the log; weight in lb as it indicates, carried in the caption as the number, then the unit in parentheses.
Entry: 170 (lb)
